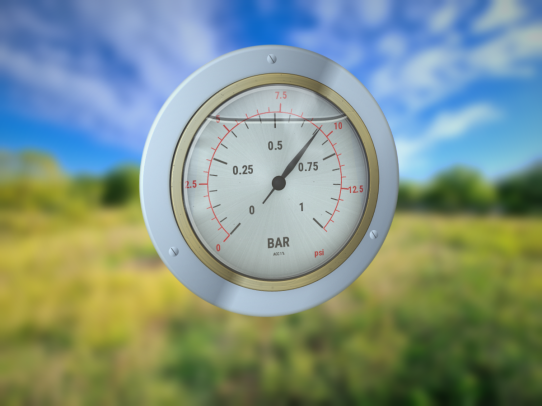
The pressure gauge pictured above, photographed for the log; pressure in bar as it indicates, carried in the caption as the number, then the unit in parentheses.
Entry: 0.65 (bar)
